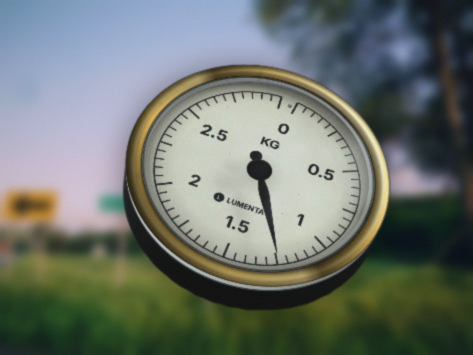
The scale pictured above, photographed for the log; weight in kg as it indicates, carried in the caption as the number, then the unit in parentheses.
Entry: 1.25 (kg)
